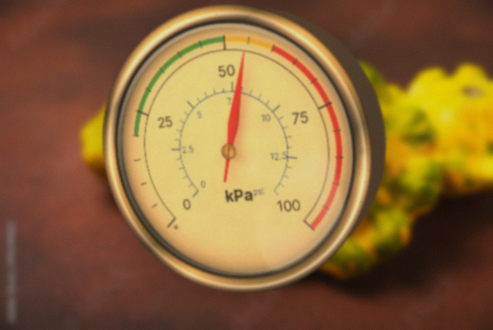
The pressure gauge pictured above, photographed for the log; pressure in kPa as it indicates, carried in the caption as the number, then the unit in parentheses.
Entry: 55 (kPa)
